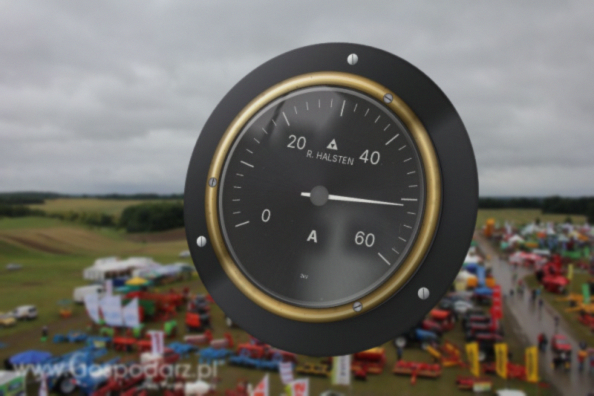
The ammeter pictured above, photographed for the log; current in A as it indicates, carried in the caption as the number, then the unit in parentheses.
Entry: 51 (A)
